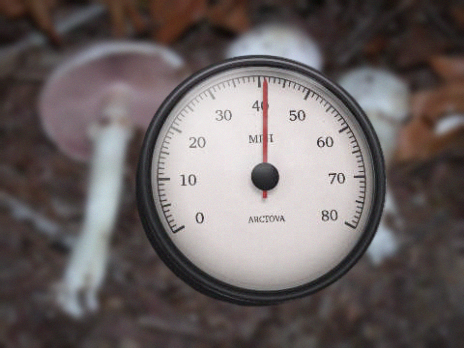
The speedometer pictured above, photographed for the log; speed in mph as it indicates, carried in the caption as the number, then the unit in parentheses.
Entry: 41 (mph)
